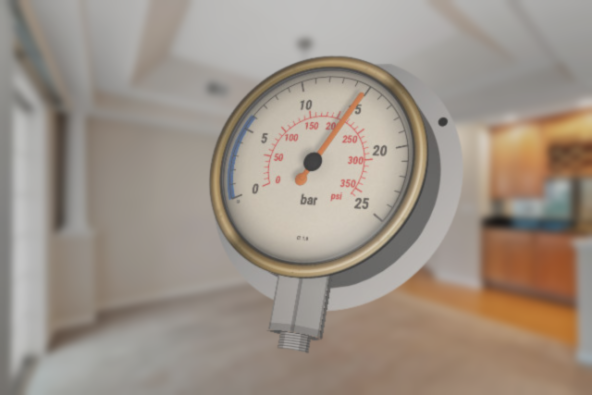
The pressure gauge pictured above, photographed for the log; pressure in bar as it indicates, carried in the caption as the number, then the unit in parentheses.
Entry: 15 (bar)
